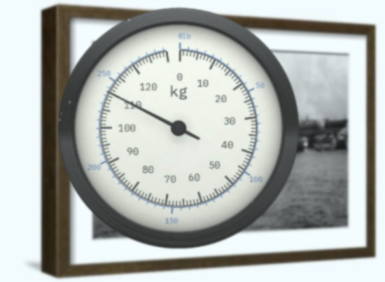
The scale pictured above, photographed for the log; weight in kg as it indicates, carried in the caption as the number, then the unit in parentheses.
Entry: 110 (kg)
